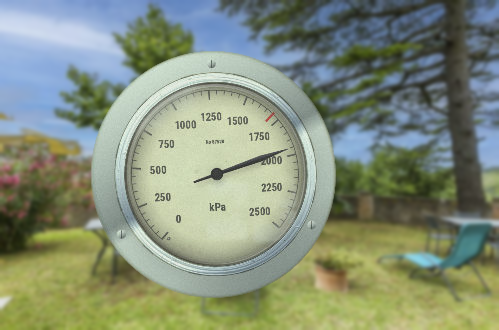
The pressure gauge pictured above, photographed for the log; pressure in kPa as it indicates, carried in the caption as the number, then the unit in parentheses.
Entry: 1950 (kPa)
